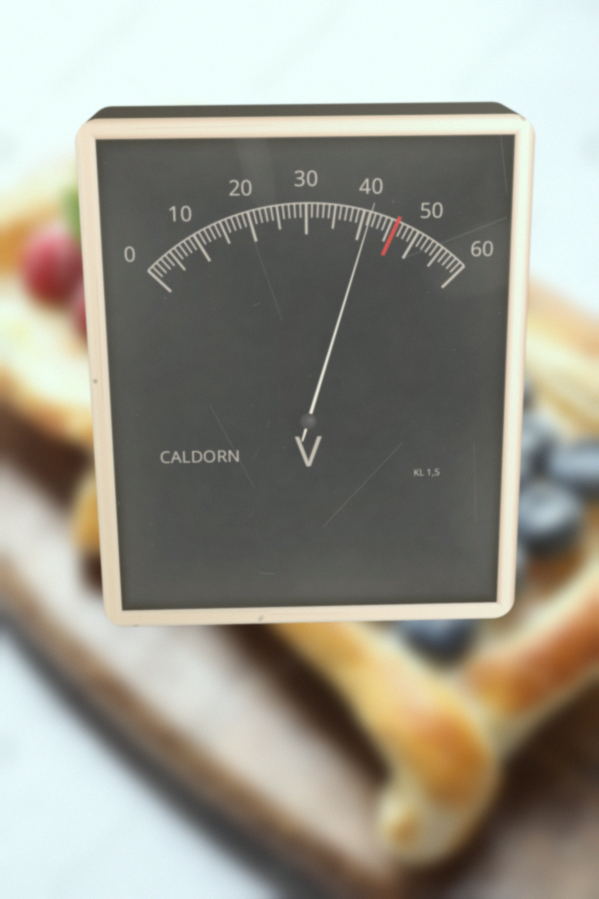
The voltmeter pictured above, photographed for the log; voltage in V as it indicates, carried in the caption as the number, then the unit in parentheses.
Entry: 41 (V)
